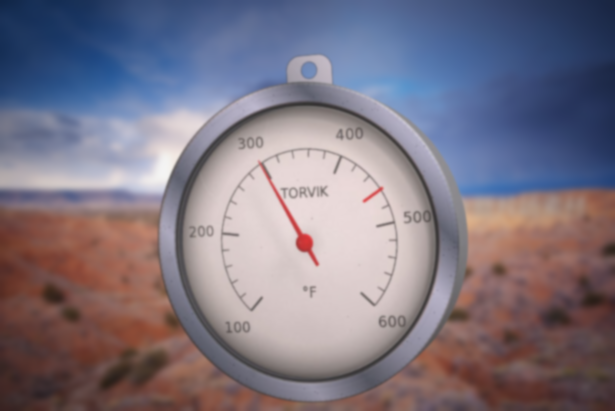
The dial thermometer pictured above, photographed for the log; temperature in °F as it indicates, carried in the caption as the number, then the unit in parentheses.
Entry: 300 (°F)
